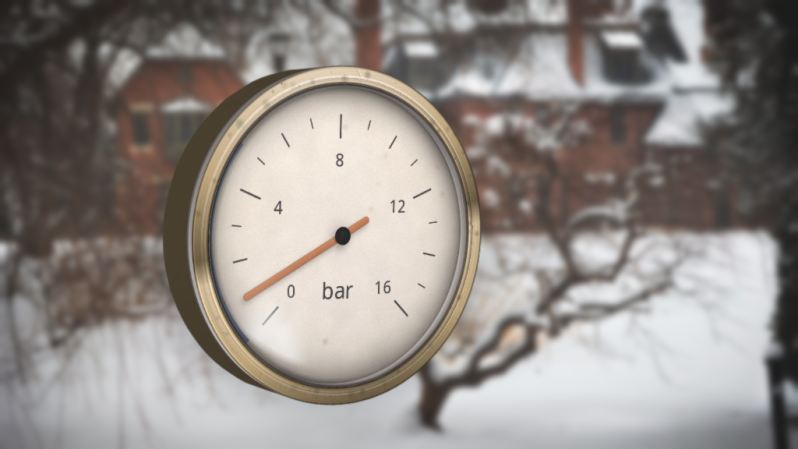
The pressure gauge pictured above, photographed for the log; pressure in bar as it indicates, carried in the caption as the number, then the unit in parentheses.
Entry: 1 (bar)
